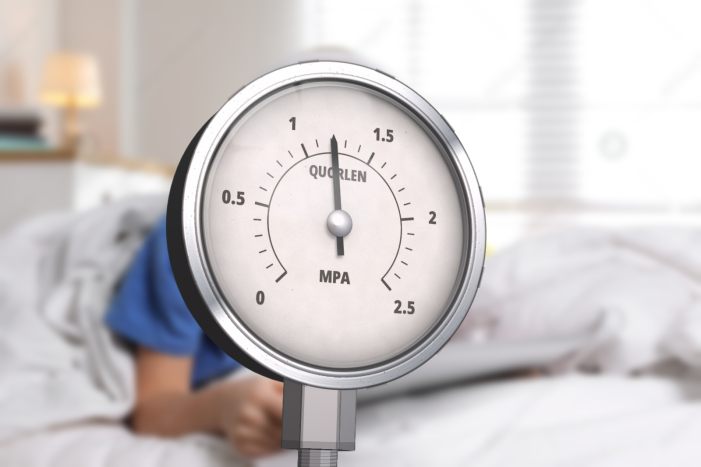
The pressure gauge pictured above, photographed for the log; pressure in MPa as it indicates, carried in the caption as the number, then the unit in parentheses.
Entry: 1.2 (MPa)
